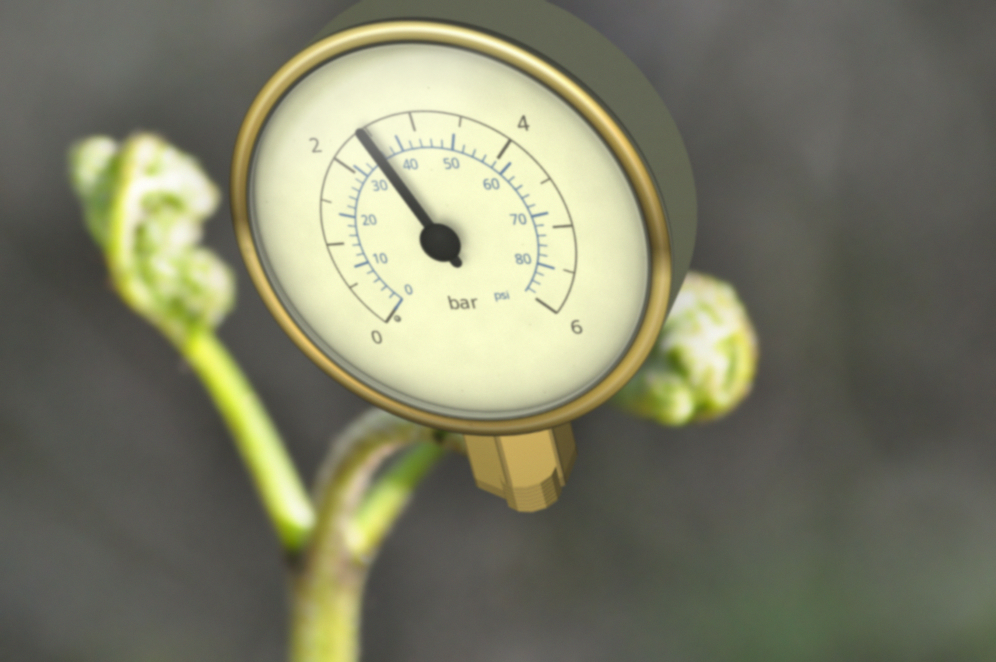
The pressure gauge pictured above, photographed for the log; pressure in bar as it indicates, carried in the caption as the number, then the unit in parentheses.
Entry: 2.5 (bar)
